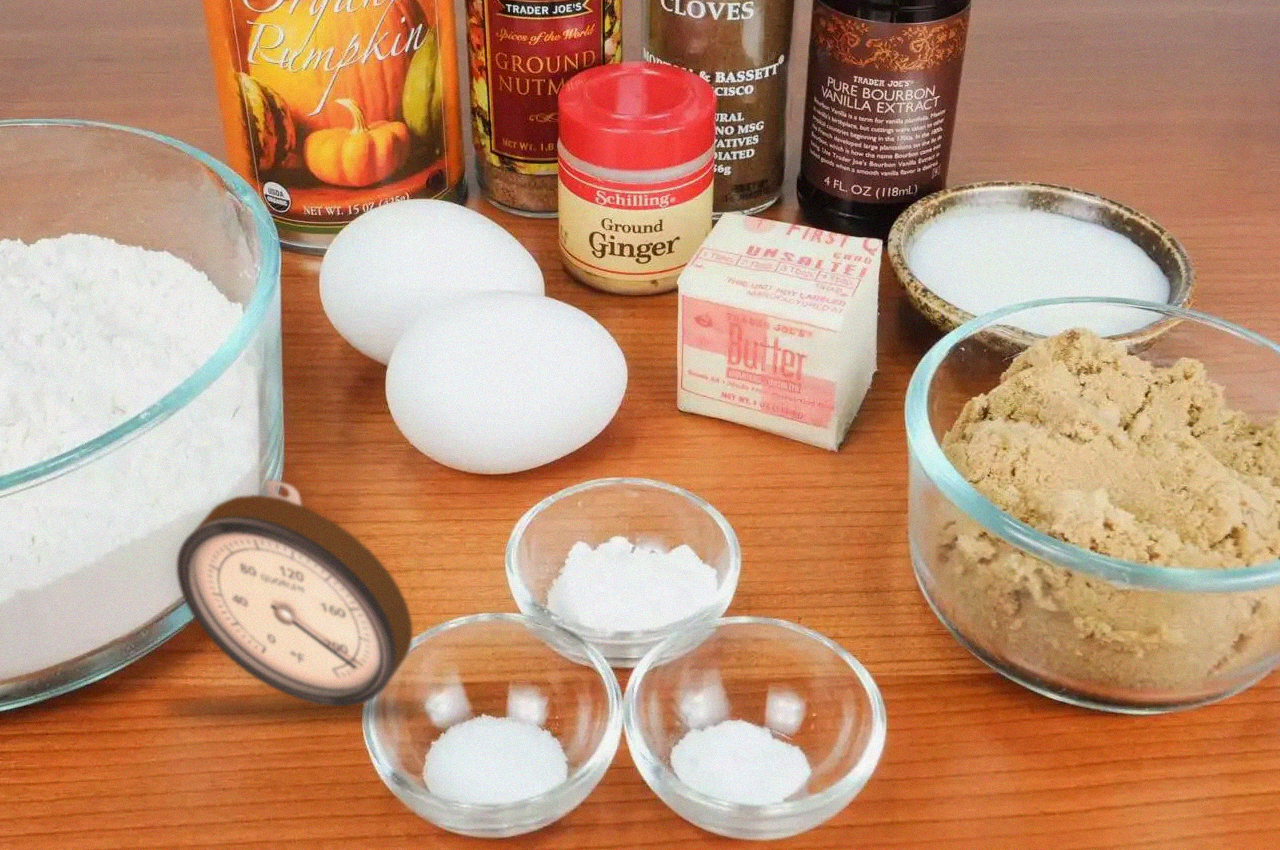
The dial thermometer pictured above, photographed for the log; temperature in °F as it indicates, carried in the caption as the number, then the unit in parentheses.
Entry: 200 (°F)
